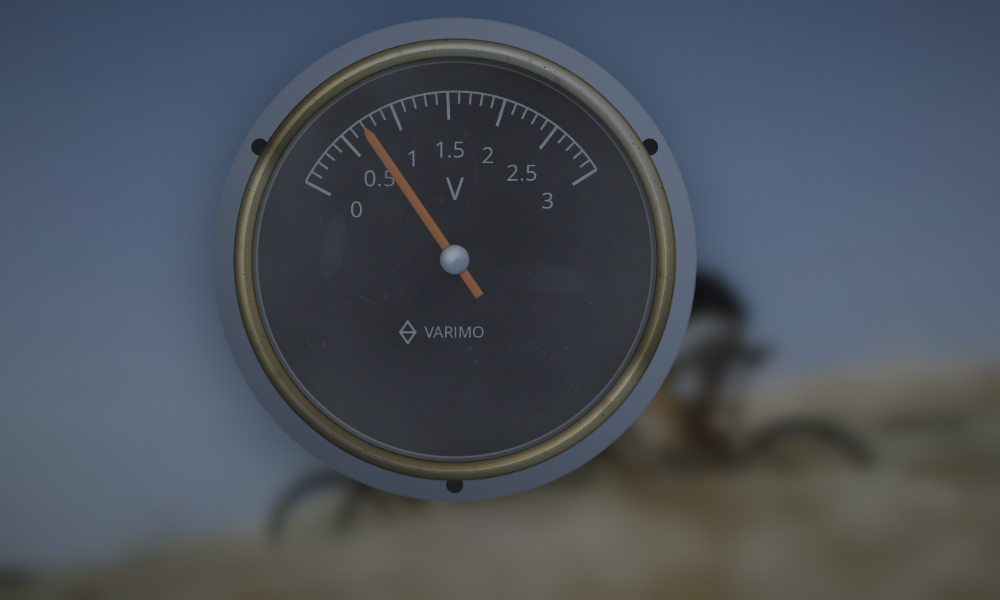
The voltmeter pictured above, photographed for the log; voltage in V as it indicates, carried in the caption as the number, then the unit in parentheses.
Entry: 0.7 (V)
